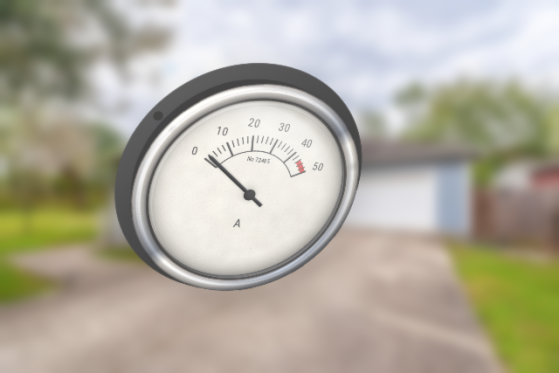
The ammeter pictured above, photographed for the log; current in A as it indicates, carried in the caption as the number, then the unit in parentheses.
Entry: 2 (A)
